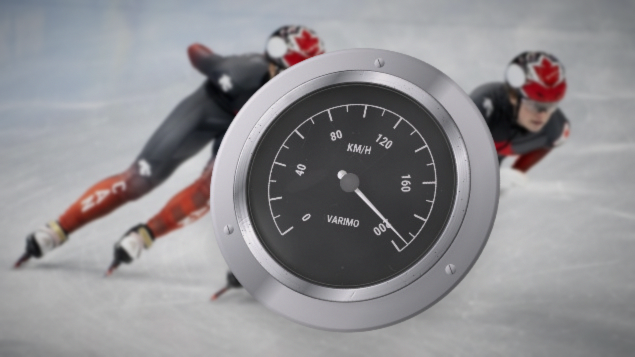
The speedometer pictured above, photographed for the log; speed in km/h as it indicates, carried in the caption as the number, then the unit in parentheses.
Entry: 195 (km/h)
